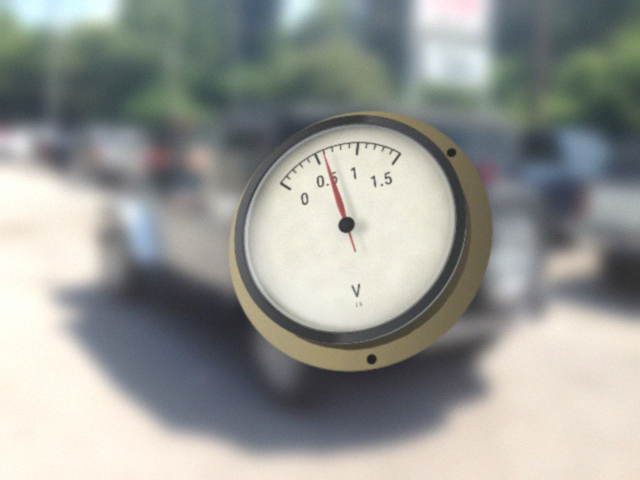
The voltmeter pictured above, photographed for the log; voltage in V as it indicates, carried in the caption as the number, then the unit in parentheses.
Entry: 0.6 (V)
